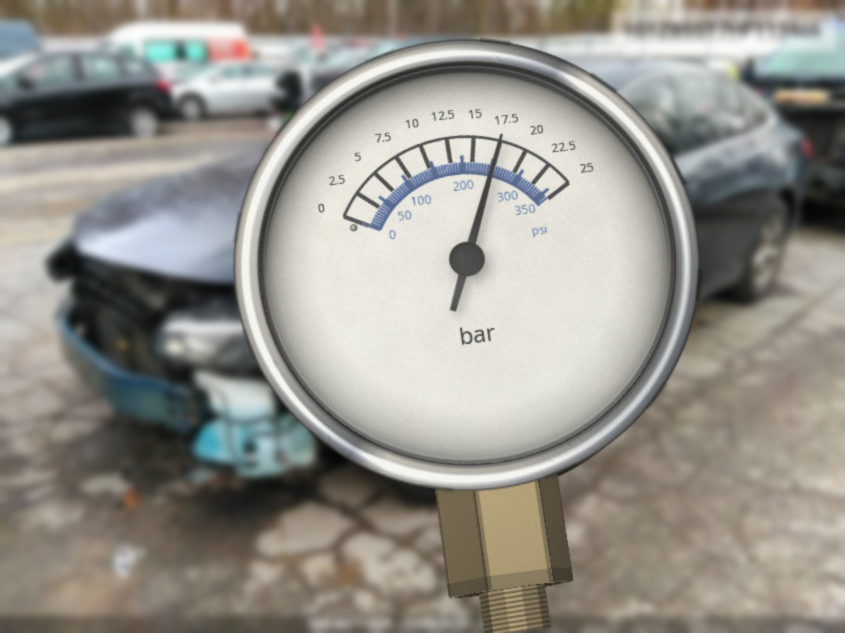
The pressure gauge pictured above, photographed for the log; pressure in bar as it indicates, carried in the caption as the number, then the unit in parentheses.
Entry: 17.5 (bar)
